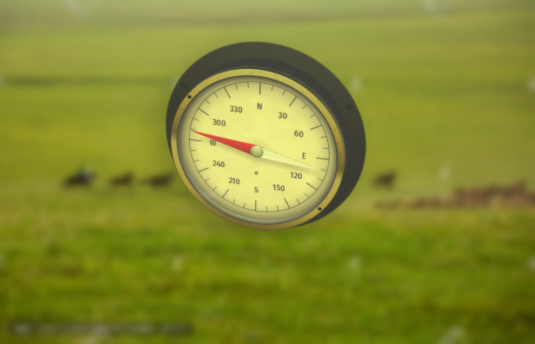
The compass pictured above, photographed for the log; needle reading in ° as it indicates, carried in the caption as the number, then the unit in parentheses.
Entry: 280 (°)
